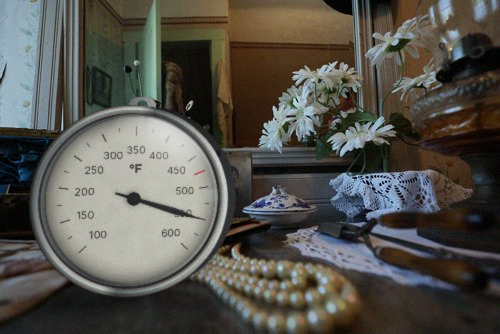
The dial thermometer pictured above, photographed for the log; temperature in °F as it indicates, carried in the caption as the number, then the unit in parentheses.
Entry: 550 (°F)
